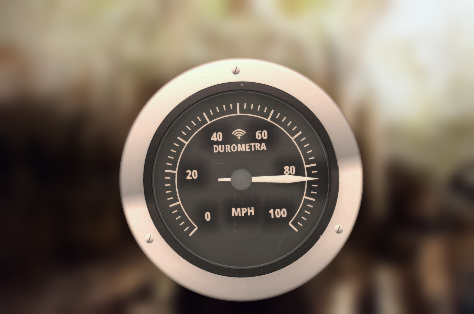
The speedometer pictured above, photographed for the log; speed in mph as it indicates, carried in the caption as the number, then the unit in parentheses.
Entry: 84 (mph)
